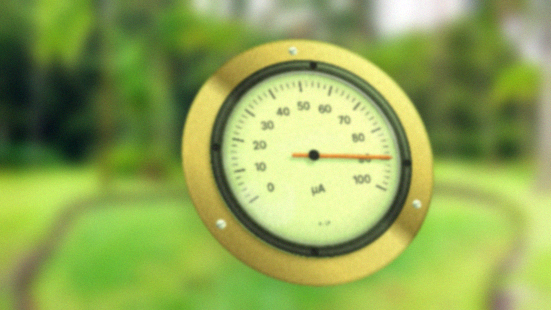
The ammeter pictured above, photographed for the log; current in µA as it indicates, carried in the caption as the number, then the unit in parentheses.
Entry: 90 (µA)
